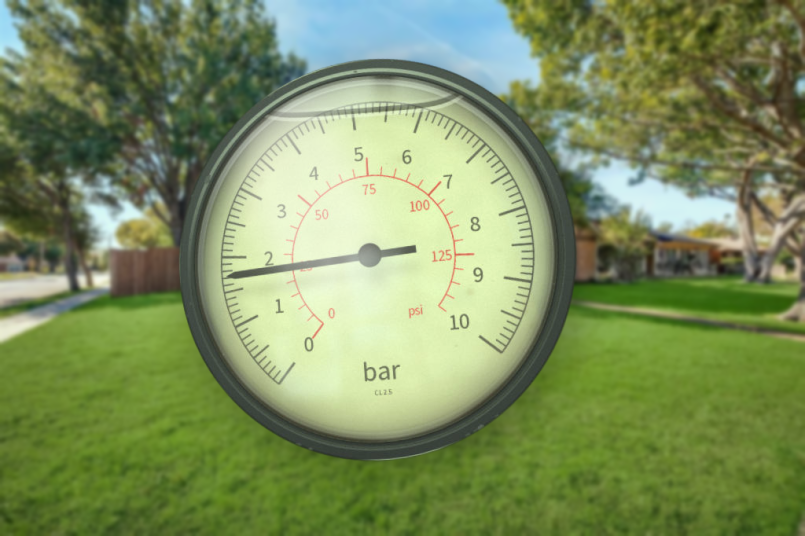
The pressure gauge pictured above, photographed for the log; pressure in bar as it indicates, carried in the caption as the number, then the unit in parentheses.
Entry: 1.7 (bar)
